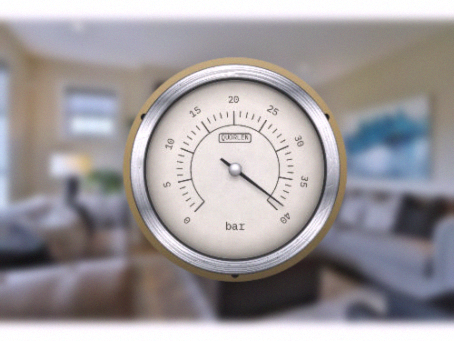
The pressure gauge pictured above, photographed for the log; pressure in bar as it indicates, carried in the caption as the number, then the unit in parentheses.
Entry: 39 (bar)
